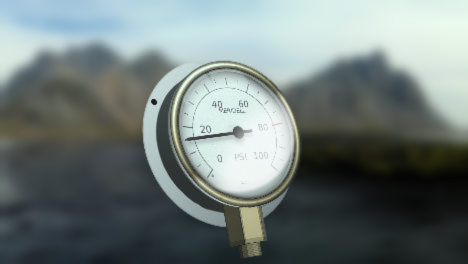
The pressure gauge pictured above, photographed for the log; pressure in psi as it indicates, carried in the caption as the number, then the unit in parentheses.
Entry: 15 (psi)
